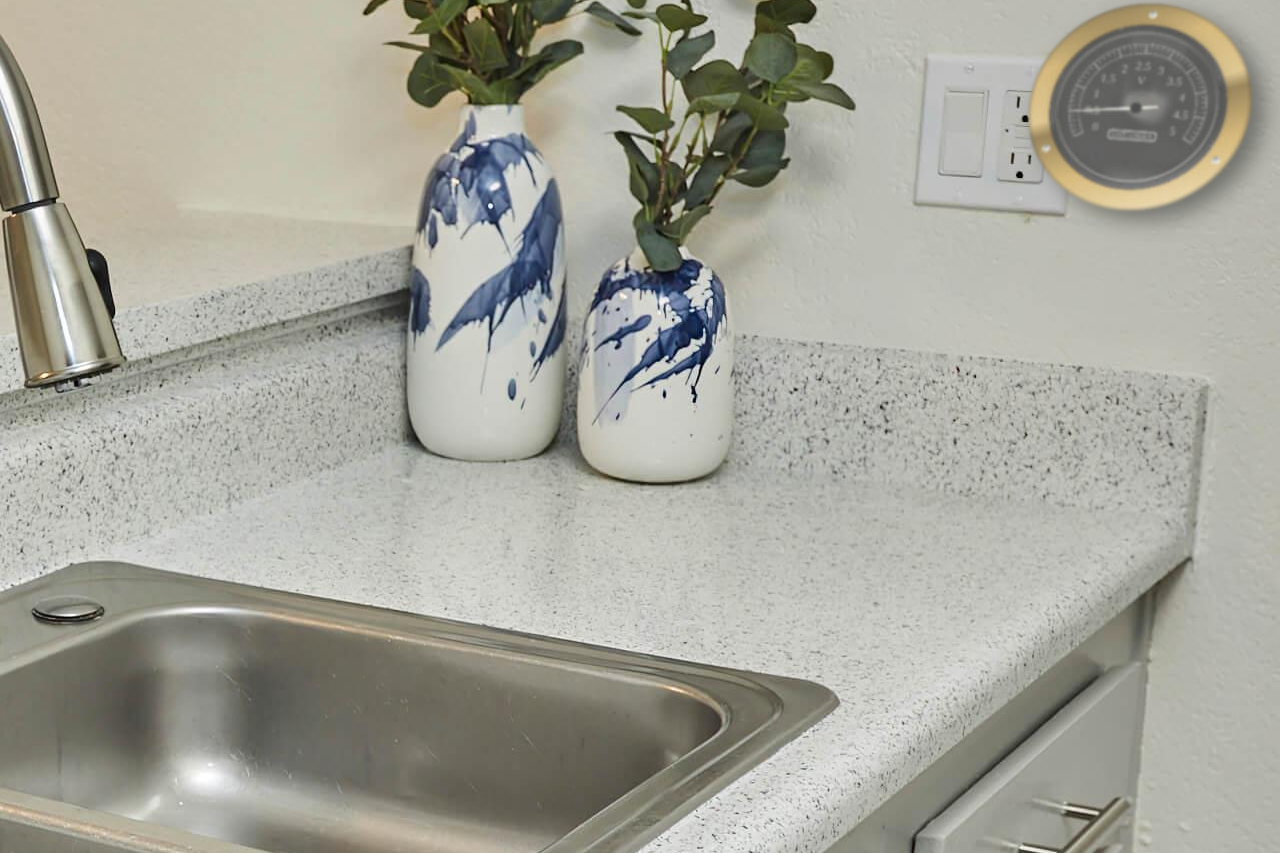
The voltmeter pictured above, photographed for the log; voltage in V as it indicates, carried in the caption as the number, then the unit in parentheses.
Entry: 0.5 (V)
